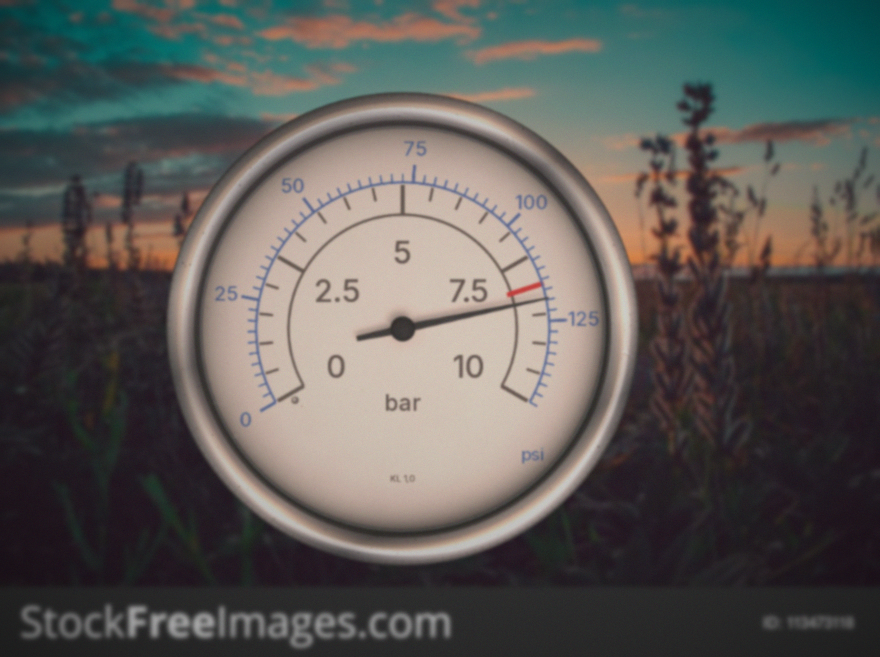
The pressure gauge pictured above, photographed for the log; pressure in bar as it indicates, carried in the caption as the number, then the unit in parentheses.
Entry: 8.25 (bar)
